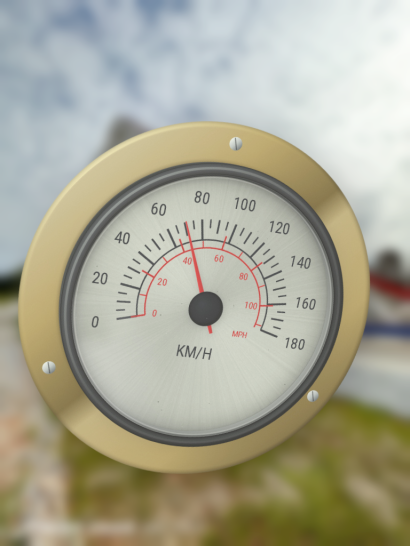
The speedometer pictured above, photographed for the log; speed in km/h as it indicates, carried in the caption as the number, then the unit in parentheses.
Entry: 70 (km/h)
